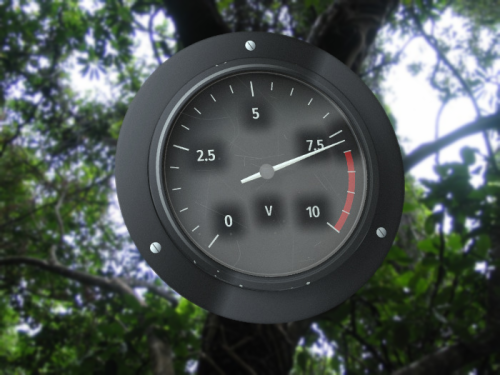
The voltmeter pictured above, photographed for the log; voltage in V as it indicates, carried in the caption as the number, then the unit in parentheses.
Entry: 7.75 (V)
